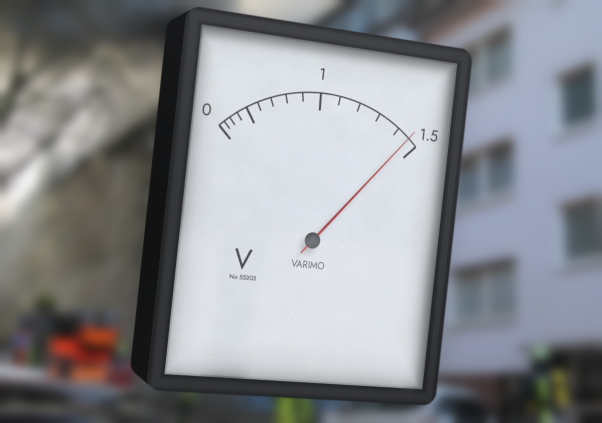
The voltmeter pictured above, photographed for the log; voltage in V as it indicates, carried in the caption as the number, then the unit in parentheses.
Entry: 1.45 (V)
